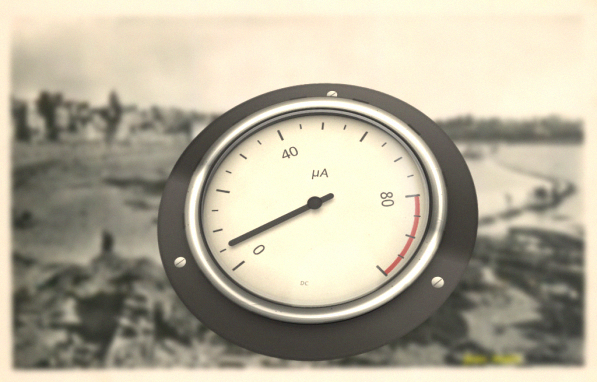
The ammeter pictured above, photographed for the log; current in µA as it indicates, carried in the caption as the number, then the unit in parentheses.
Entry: 5 (µA)
